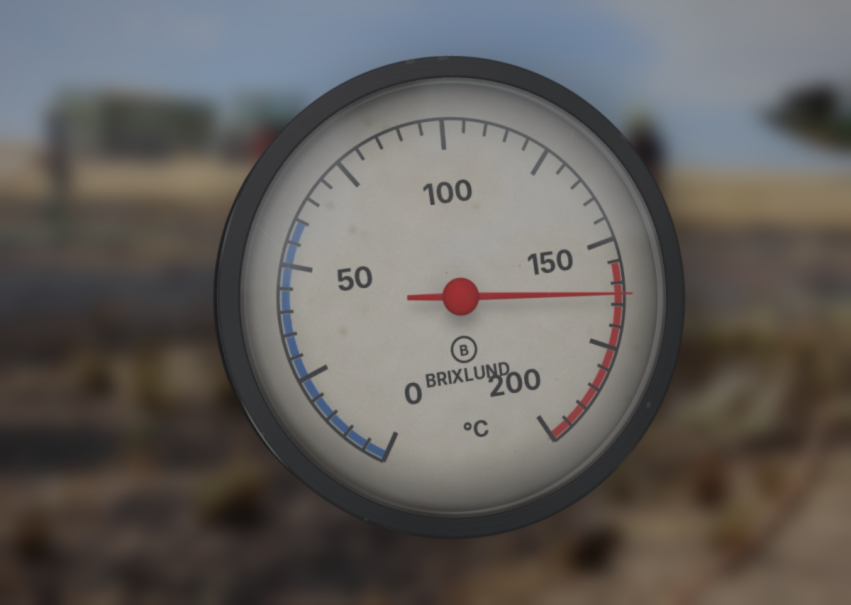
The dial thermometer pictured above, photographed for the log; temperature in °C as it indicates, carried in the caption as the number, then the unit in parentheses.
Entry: 162.5 (°C)
